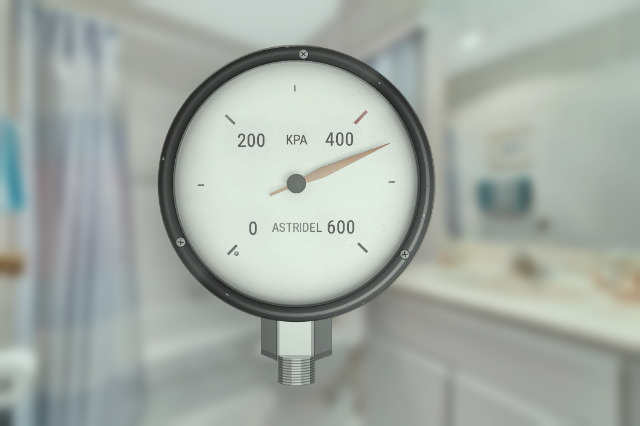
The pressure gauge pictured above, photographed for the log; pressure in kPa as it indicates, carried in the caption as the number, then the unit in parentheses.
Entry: 450 (kPa)
